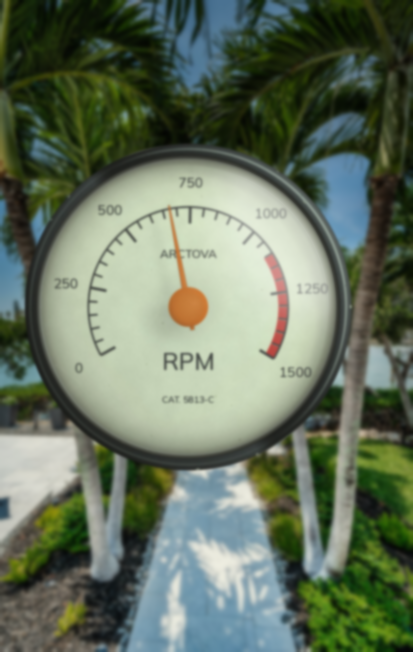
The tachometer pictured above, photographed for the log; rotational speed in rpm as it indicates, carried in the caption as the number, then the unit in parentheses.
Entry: 675 (rpm)
